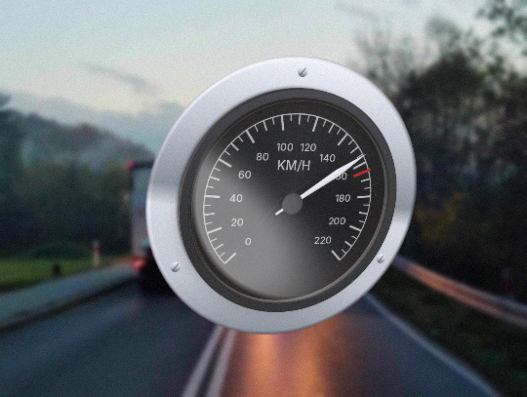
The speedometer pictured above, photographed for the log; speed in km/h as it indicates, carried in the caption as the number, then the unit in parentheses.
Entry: 155 (km/h)
